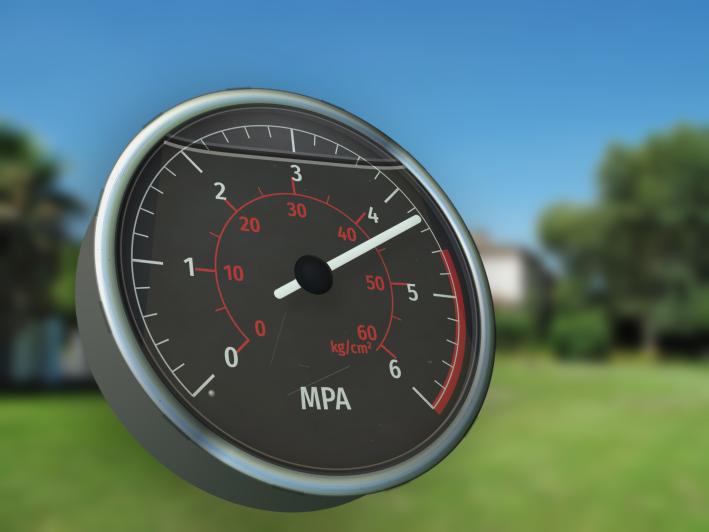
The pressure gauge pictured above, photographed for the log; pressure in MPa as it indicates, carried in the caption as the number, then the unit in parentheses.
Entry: 4.3 (MPa)
